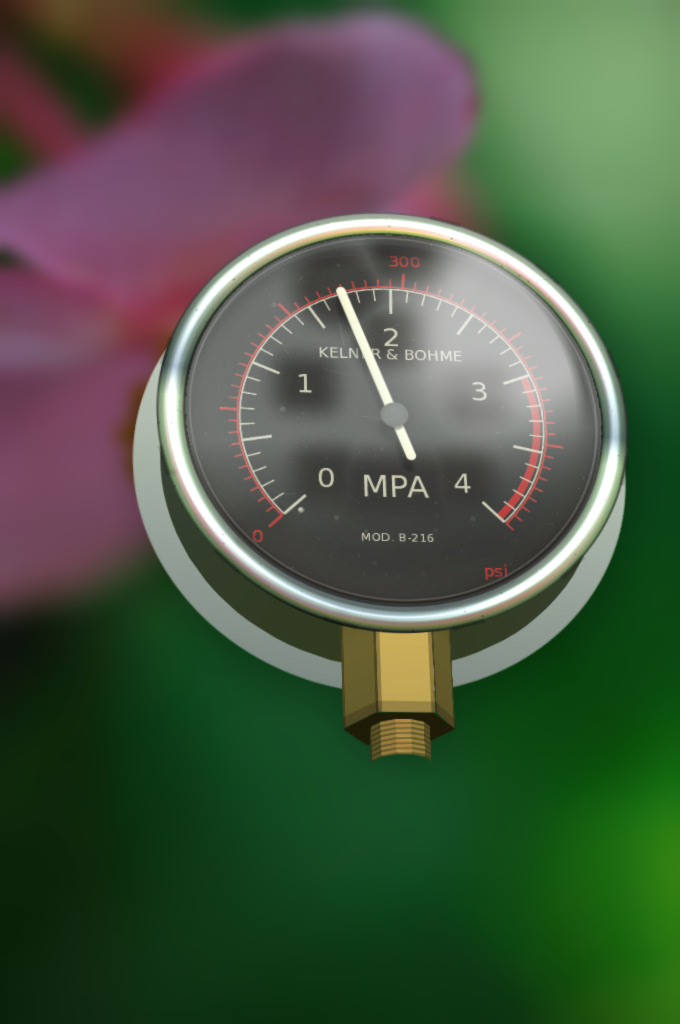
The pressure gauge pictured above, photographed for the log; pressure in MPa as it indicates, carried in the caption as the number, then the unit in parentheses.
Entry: 1.7 (MPa)
